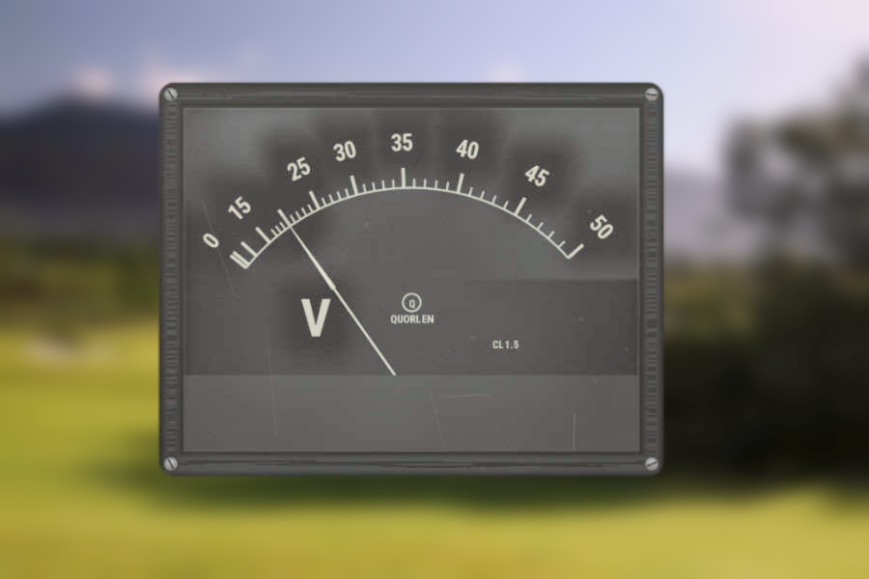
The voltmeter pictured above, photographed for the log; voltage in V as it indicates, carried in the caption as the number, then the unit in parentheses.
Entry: 20 (V)
